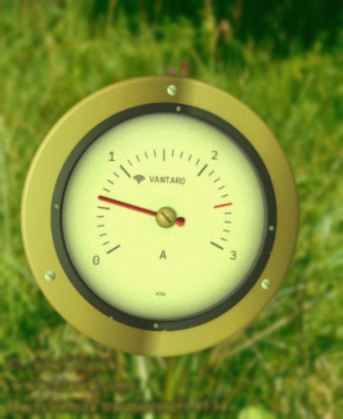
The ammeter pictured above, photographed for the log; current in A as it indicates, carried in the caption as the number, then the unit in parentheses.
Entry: 0.6 (A)
